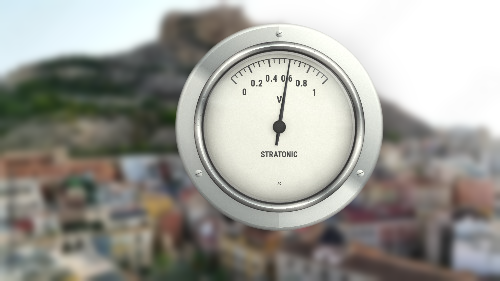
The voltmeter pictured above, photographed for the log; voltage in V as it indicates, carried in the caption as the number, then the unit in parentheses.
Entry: 0.6 (V)
